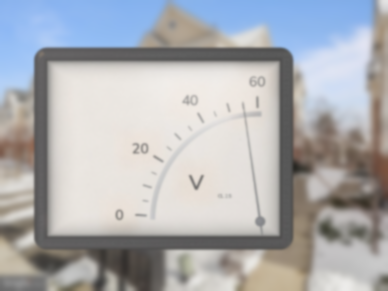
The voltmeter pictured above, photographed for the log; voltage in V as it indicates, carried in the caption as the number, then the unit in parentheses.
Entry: 55 (V)
